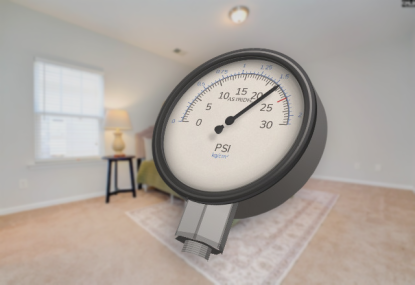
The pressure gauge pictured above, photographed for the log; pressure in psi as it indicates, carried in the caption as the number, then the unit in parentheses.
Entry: 22.5 (psi)
